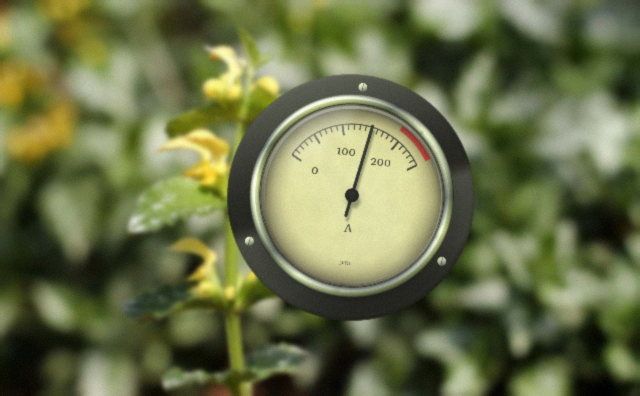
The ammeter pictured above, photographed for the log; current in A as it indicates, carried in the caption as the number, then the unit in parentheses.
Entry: 150 (A)
